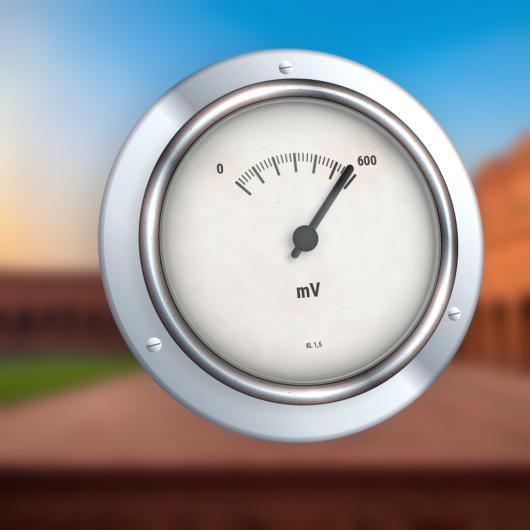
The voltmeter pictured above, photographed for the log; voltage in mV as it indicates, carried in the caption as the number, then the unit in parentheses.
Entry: 560 (mV)
